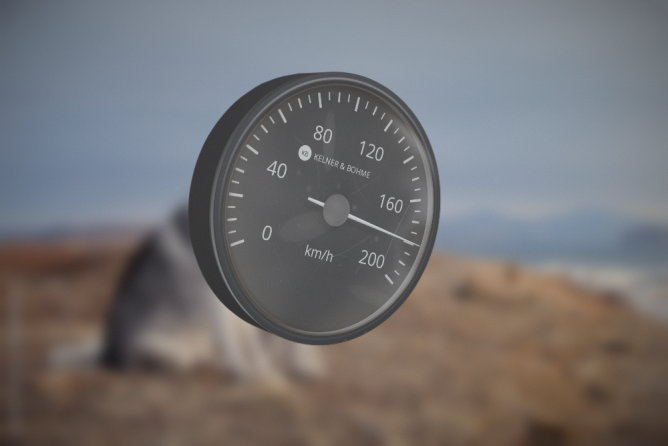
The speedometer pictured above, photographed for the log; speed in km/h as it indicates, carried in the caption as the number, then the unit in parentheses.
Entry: 180 (km/h)
